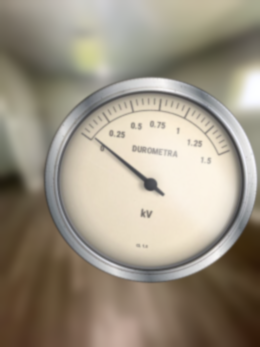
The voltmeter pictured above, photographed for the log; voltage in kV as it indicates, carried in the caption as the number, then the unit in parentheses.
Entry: 0.05 (kV)
